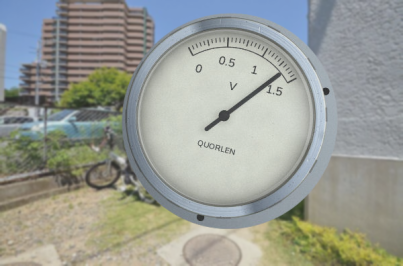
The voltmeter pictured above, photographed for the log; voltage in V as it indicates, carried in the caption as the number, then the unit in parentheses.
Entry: 1.35 (V)
